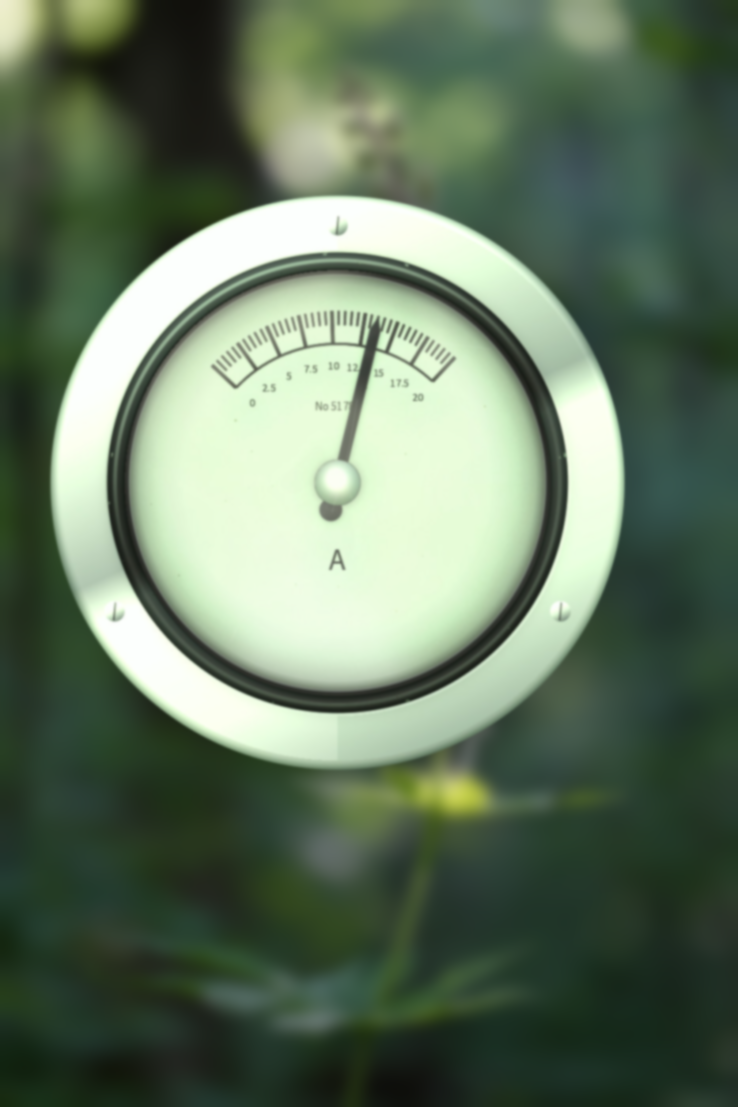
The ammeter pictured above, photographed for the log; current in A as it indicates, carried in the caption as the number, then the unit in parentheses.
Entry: 13.5 (A)
